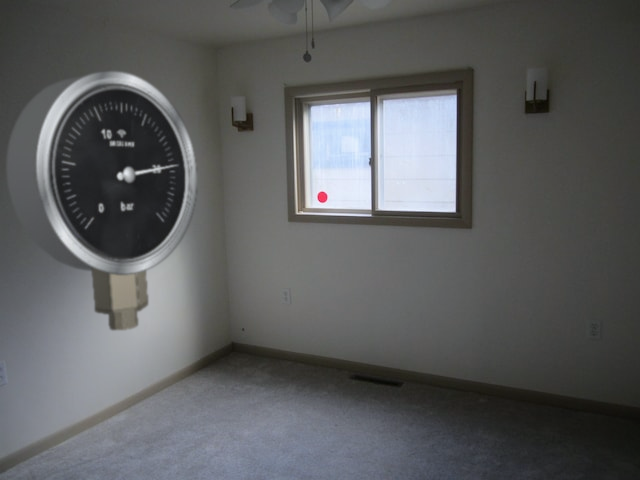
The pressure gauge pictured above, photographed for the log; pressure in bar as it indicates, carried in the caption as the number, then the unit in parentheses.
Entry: 20 (bar)
